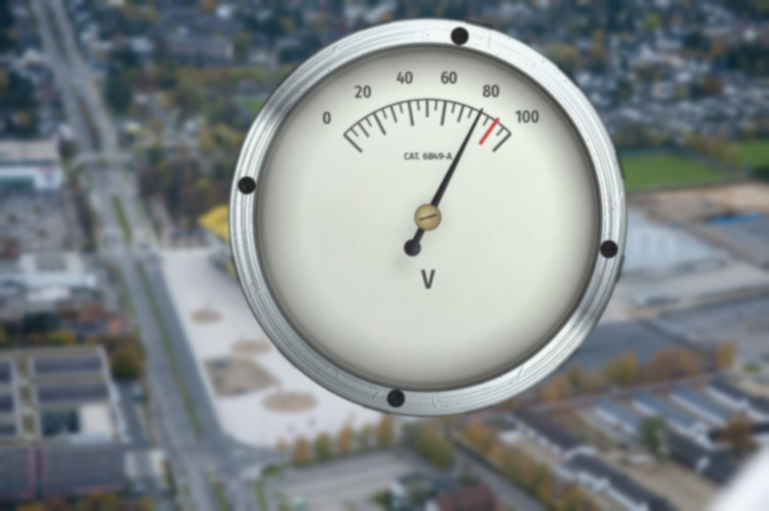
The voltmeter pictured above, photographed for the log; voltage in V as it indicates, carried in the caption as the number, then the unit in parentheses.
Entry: 80 (V)
